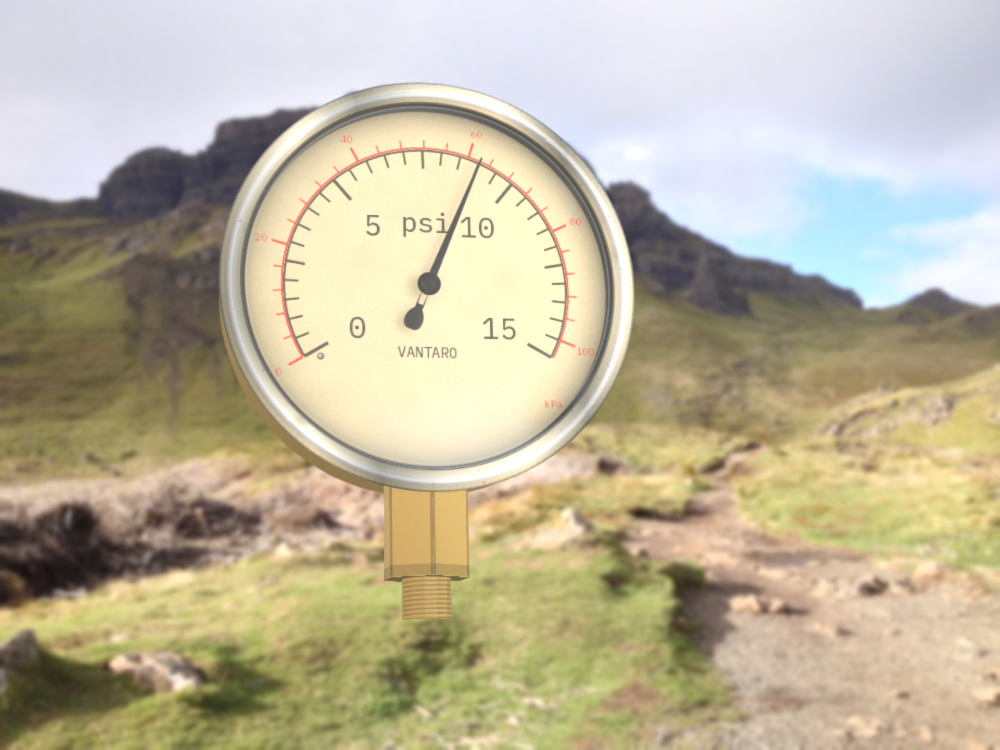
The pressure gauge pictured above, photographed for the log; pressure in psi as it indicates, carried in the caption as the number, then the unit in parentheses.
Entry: 9 (psi)
